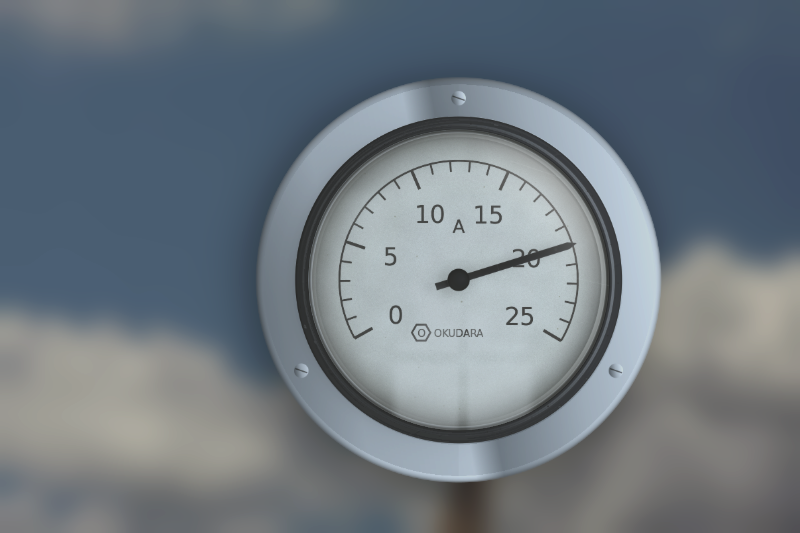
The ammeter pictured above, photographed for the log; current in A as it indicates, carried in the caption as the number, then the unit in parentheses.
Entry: 20 (A)
